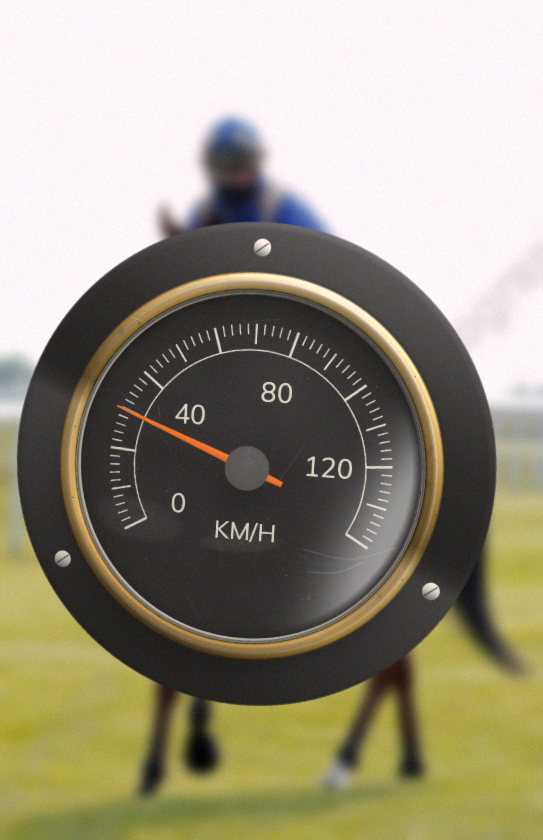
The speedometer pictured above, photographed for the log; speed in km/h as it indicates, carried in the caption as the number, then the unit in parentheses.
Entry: 30 (km/h)
